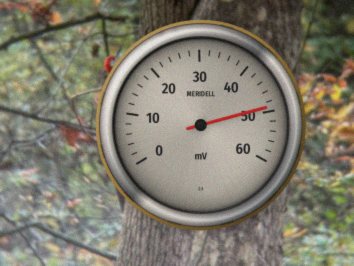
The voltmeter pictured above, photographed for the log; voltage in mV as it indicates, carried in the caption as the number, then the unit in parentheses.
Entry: 49 (mV)
